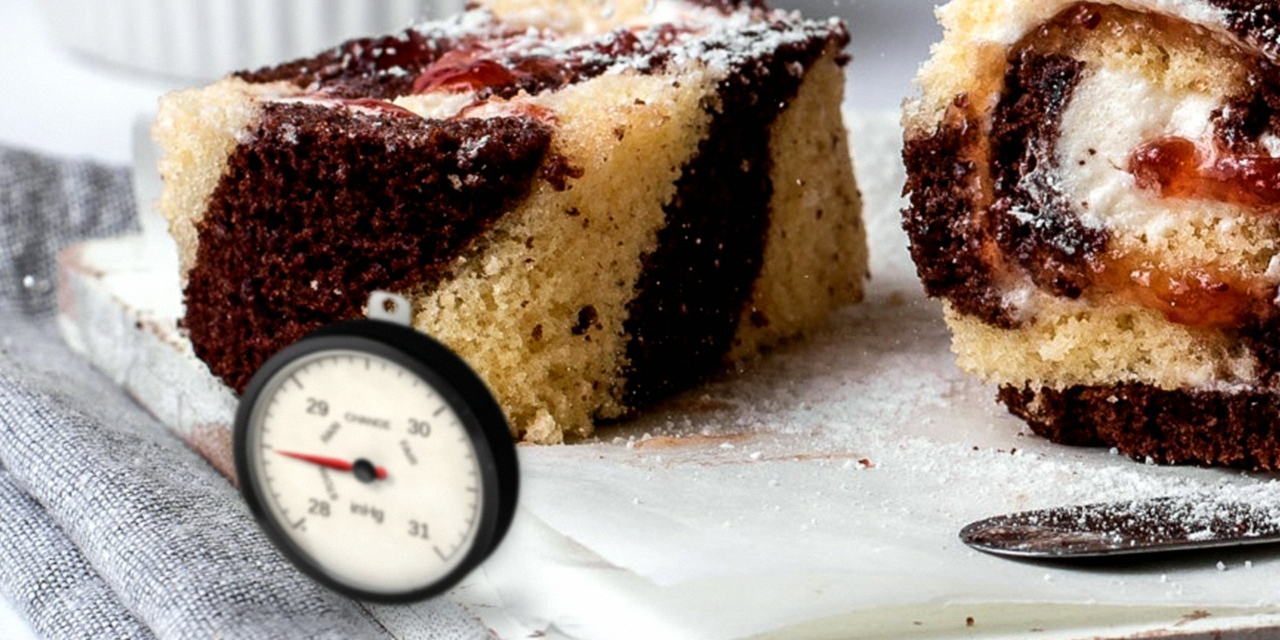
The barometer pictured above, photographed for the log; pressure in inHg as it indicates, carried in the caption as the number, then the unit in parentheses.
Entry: 28.5 (inHg)
